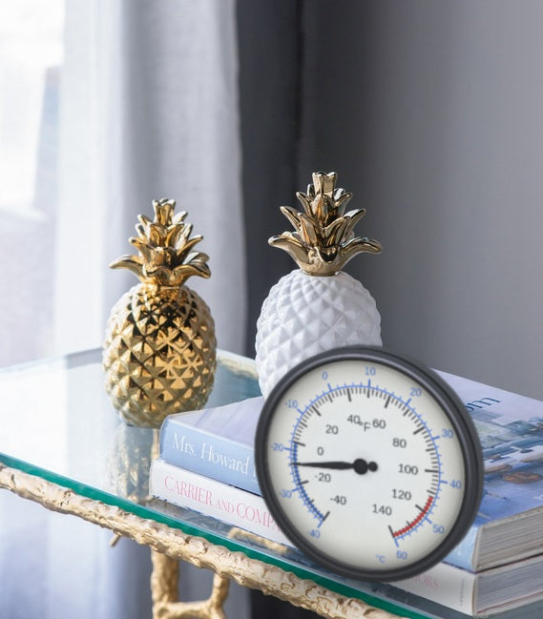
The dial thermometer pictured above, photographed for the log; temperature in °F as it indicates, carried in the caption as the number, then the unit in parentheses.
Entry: -10 (°F)
